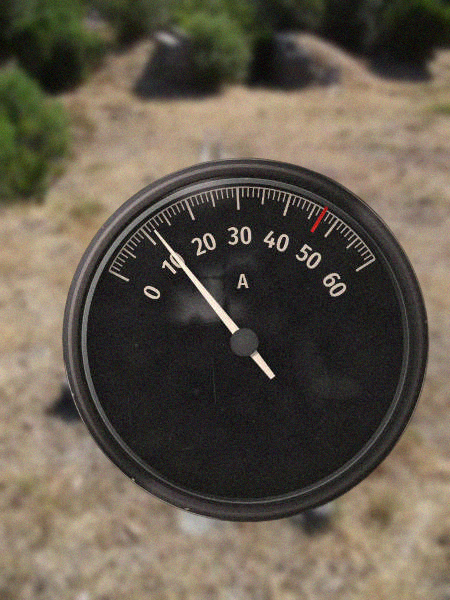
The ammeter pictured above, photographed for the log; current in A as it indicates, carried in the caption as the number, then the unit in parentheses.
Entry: 12 (A)
